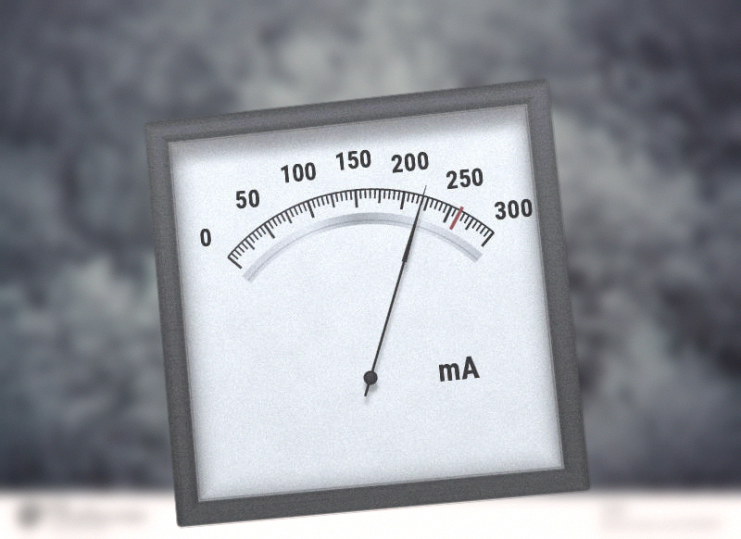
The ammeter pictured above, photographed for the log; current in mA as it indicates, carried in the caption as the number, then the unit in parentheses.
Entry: 220 (mA)
